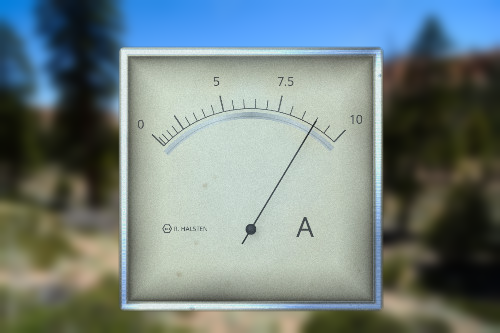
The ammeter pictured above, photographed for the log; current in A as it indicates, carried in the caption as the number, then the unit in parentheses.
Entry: 9 (A)
